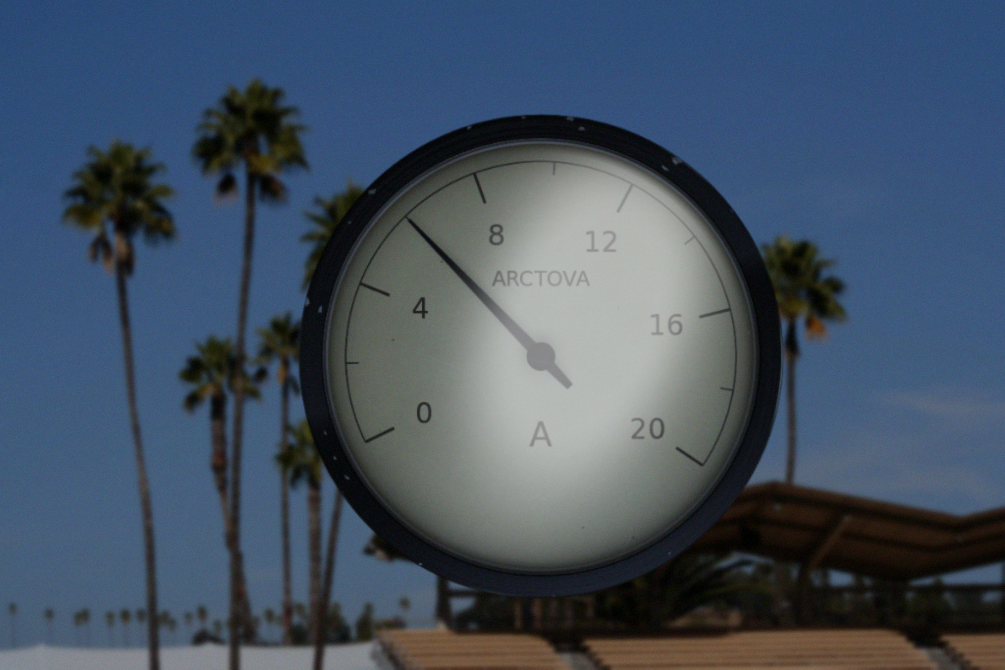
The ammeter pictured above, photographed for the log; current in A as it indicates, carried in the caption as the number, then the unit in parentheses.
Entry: 6 (A)
